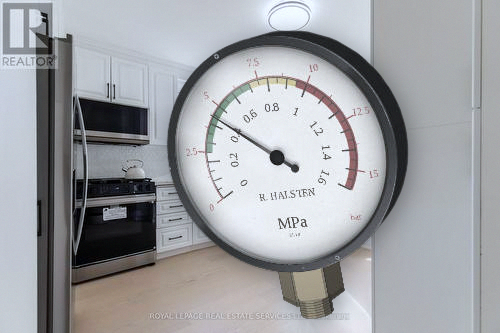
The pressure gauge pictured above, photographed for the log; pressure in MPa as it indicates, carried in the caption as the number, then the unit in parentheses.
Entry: 0.45 (MPa)
